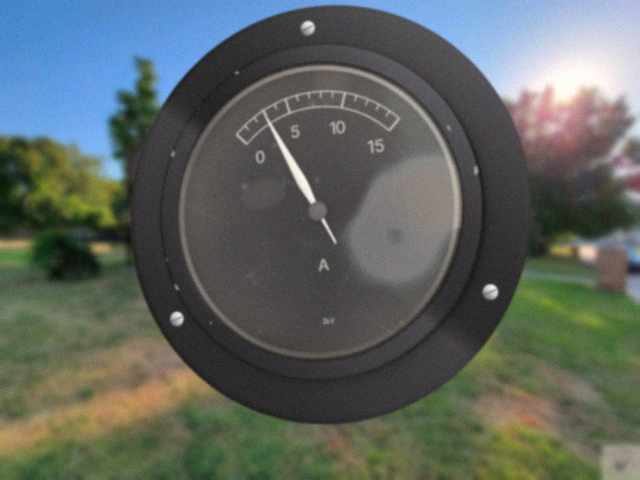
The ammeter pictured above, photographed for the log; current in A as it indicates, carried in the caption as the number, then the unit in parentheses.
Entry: 3 (A)
